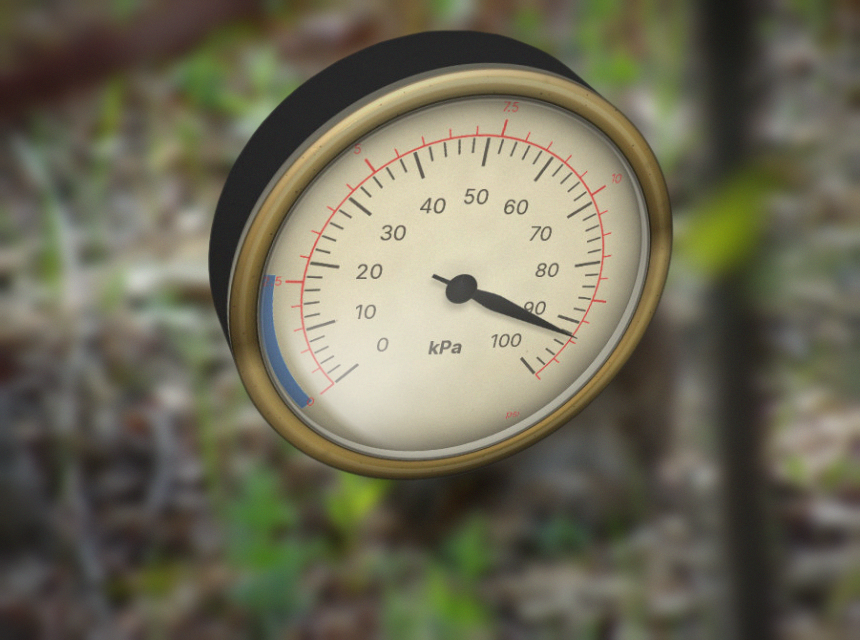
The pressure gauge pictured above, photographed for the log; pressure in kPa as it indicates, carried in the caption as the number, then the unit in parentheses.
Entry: 92 (kPa)
